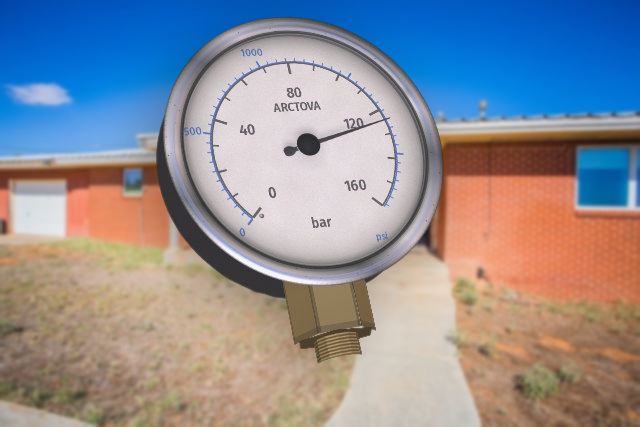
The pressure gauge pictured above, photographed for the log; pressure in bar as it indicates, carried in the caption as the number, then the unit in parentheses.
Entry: 125 (bar)
